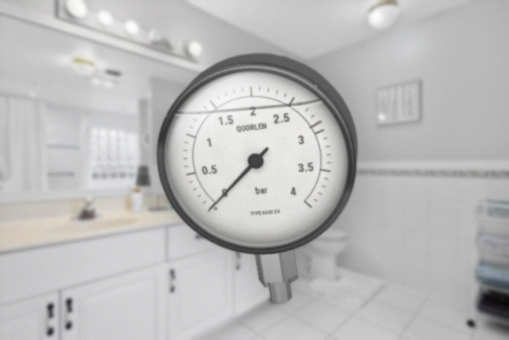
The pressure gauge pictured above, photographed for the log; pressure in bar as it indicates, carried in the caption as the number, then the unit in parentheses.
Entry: 0 (bar)
